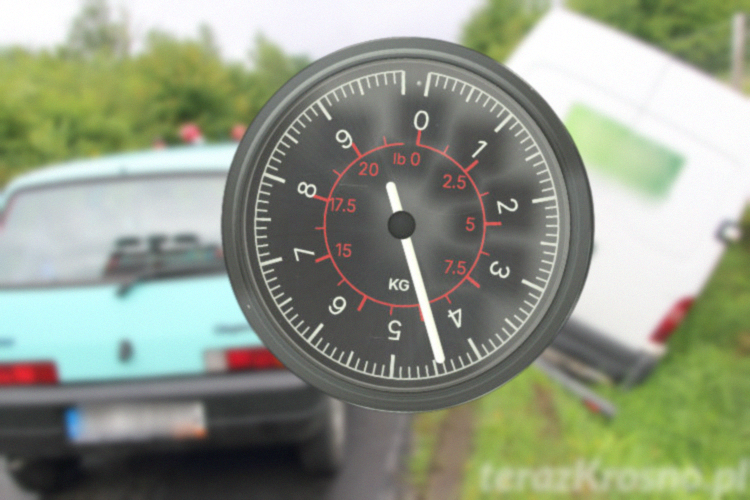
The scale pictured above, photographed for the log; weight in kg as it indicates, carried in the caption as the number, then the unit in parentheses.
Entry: 4.4 (kg)
